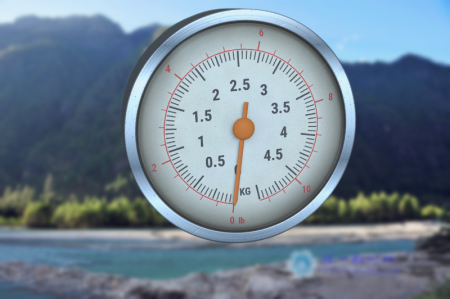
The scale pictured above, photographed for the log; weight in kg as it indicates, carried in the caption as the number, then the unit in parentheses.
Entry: 0 (kg)
